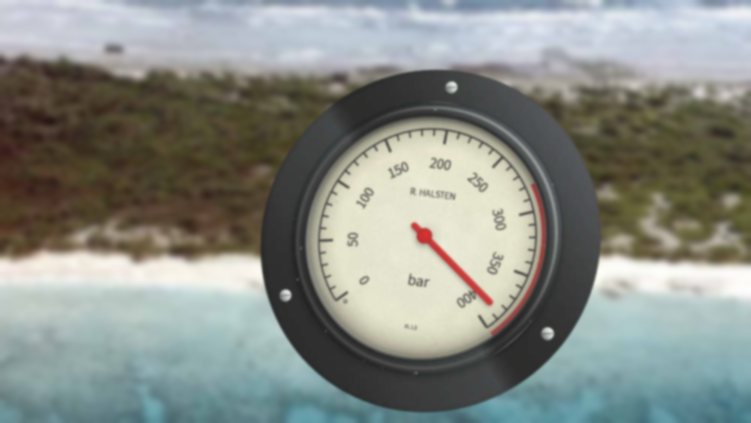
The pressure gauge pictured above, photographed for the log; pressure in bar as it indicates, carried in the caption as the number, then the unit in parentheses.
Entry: 385 (bar)
